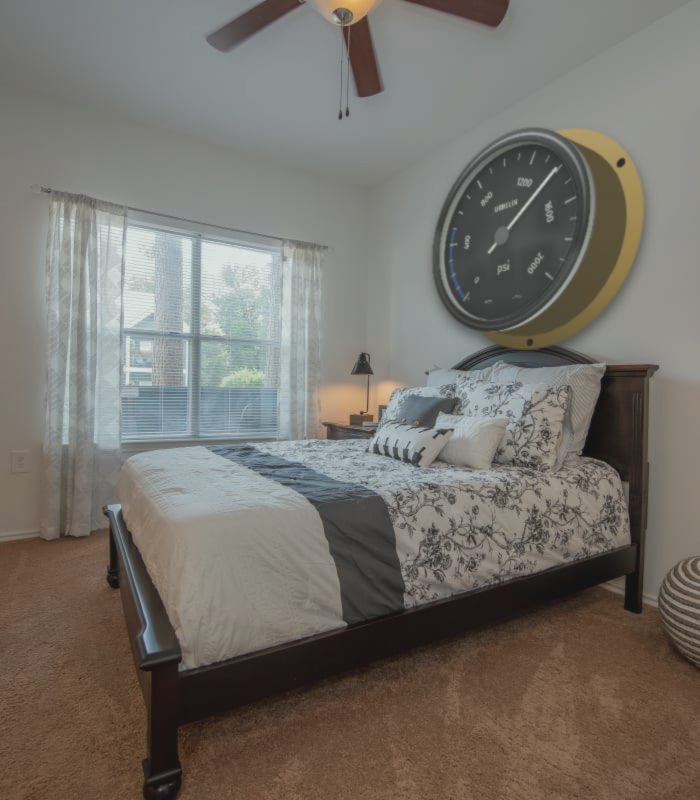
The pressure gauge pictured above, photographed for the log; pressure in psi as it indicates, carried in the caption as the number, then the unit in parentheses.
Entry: 1400 (psi)
